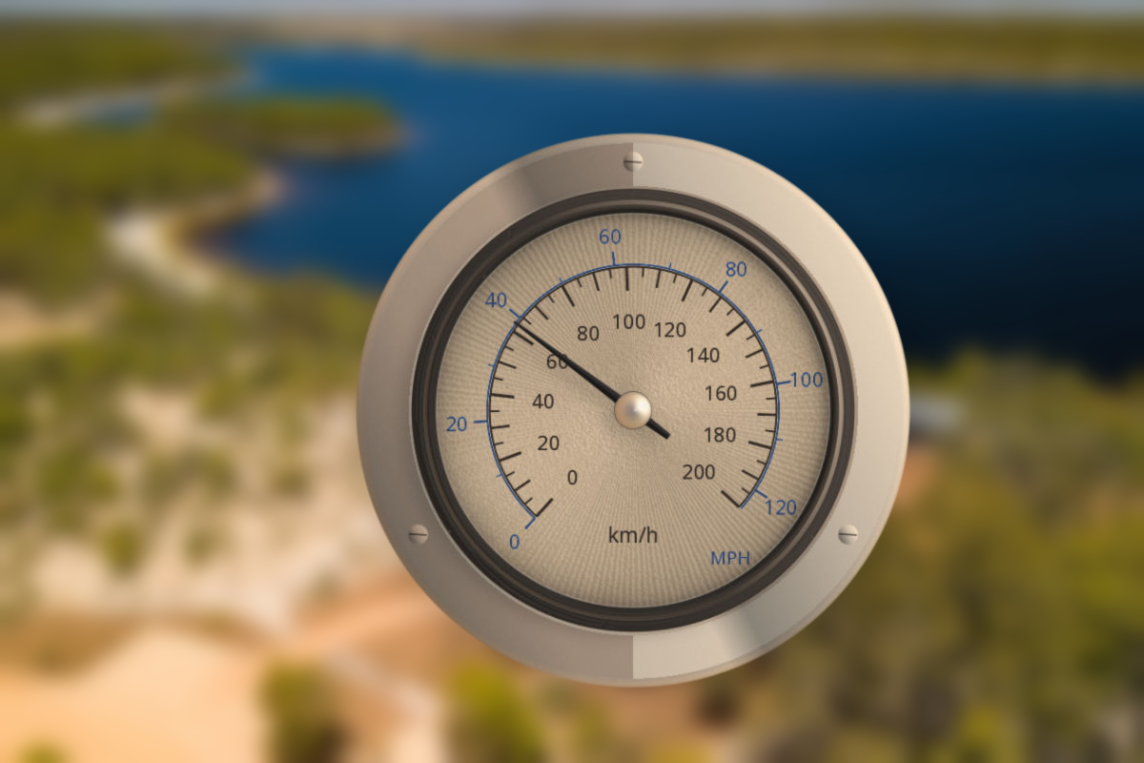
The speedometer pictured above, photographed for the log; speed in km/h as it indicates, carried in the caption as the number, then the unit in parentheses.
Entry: 62.5 (km/h)
